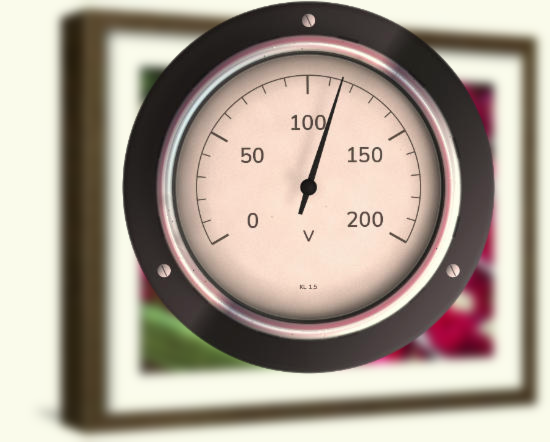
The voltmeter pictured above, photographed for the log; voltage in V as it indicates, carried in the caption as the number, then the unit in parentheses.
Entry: 115 (V)
